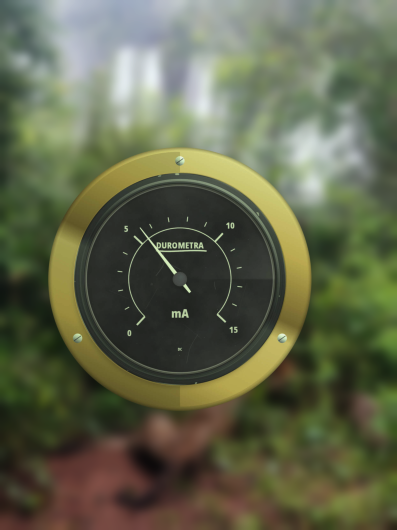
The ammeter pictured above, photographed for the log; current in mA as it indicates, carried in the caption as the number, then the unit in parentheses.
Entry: 5.5 (mA)
